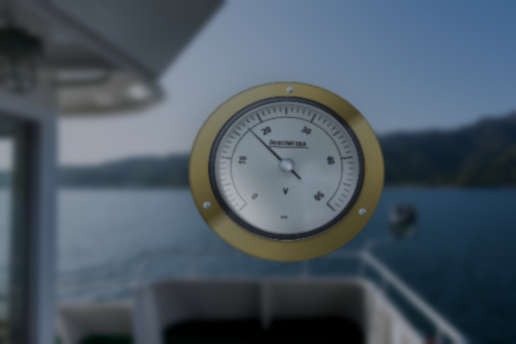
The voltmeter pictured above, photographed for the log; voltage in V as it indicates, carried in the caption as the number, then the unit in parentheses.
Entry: 17 (V)
